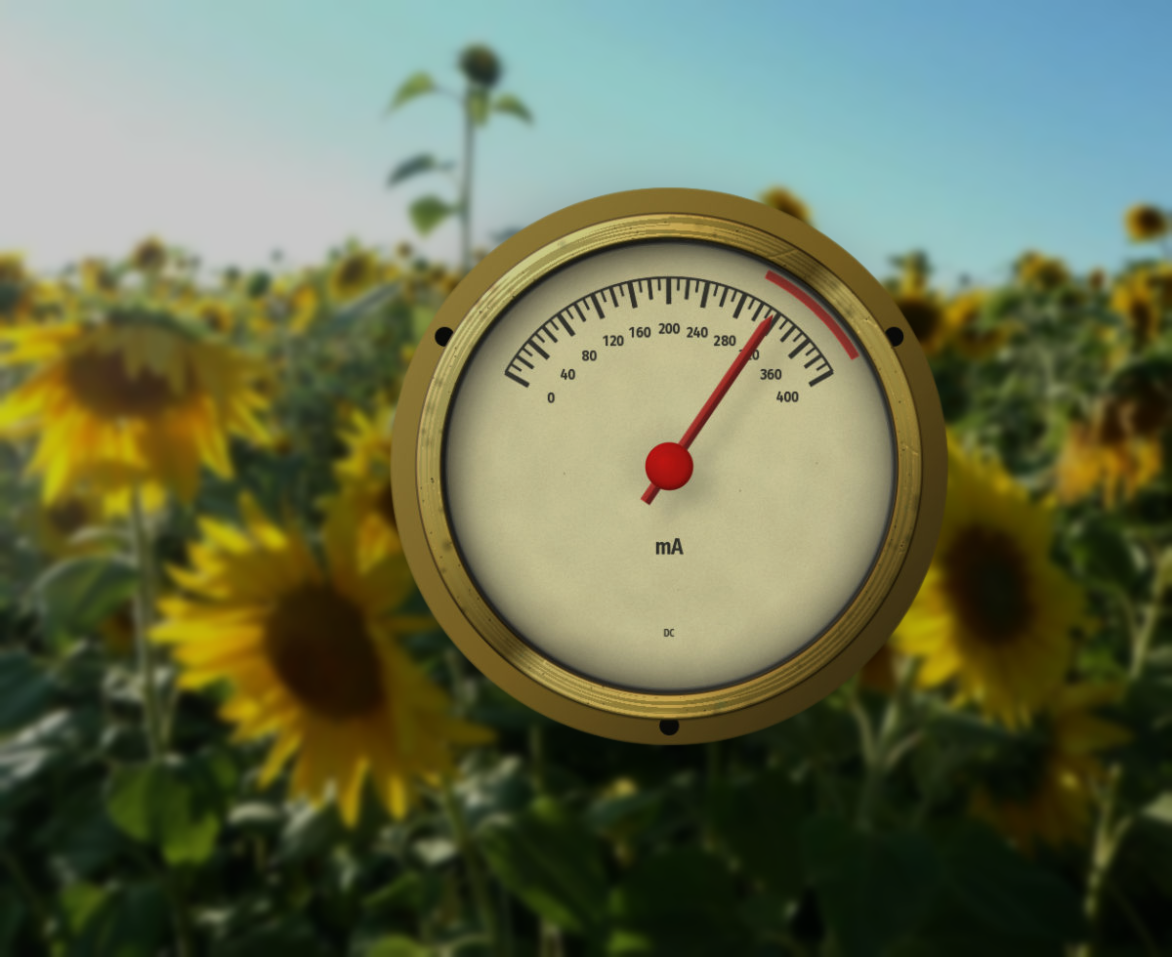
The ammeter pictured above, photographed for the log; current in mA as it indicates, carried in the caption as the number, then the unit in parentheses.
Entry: 315 (mA)
